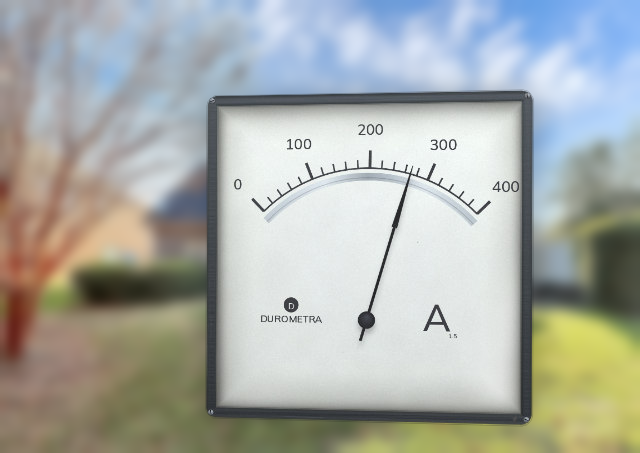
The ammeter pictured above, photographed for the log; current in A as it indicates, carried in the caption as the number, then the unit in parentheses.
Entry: 270 (A)
